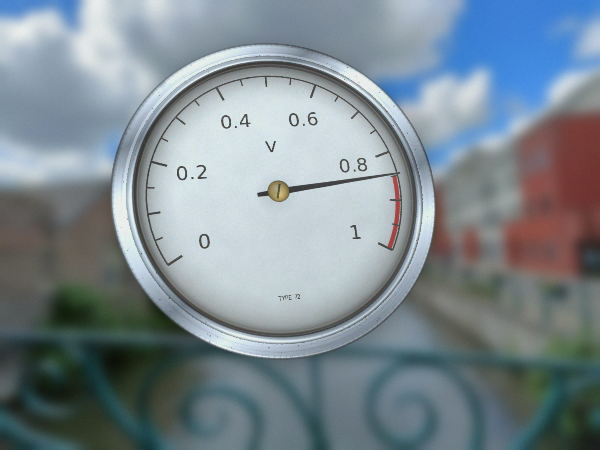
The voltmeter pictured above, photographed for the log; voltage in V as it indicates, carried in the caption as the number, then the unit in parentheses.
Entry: 0.85 (V)
